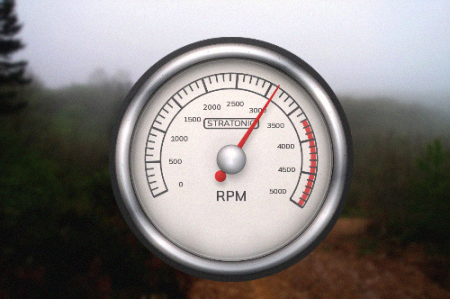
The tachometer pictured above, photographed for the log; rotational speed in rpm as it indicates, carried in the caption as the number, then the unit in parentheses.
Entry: 3100 (rpm)
